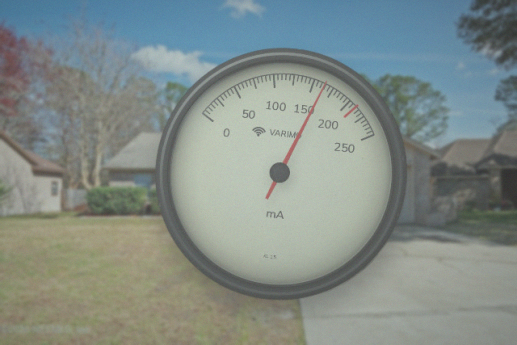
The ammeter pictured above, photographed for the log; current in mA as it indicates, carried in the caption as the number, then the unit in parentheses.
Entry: 165 (mA)
